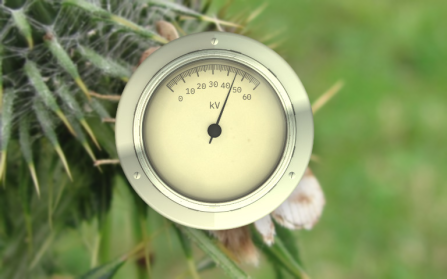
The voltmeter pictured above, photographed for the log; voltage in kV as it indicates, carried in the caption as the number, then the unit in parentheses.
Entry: 45 (kV)
